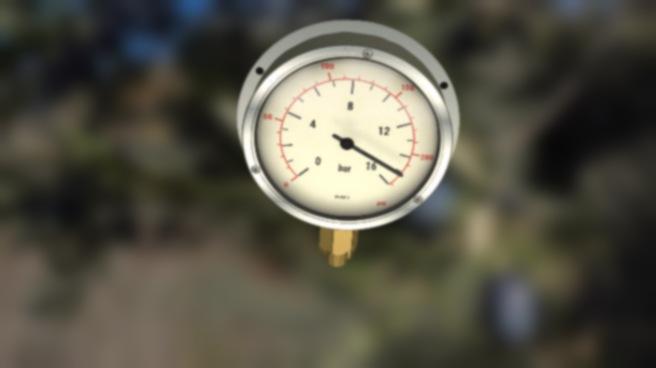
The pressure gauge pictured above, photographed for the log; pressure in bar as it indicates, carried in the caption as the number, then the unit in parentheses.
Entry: 15 (bar)
